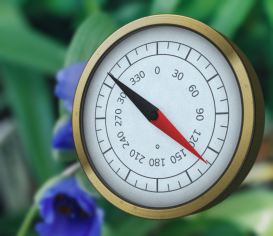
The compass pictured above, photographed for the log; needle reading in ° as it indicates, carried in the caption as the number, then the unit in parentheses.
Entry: 130 (°)
